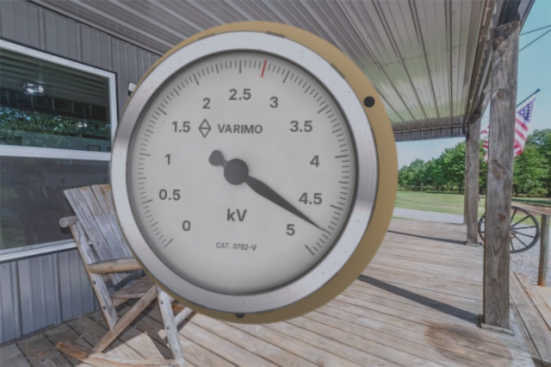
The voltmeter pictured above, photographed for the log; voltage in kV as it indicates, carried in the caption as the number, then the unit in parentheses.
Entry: 4.75 (kV)
